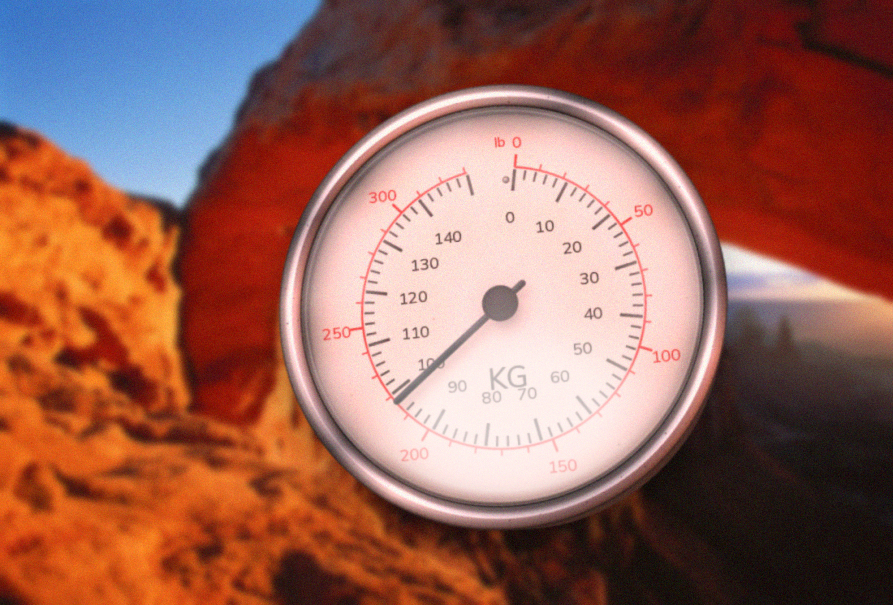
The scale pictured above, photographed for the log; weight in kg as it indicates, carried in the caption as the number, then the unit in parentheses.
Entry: 98 (kg)
